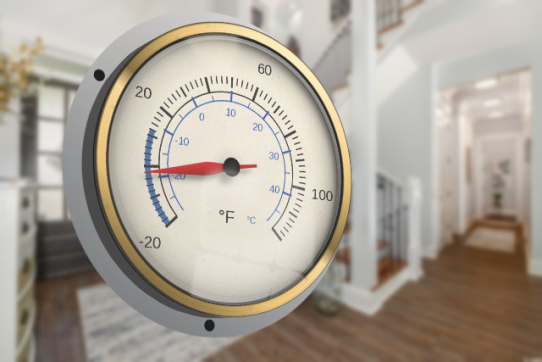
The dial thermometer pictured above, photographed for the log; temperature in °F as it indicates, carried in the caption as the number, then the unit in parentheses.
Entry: -2 (°F)
